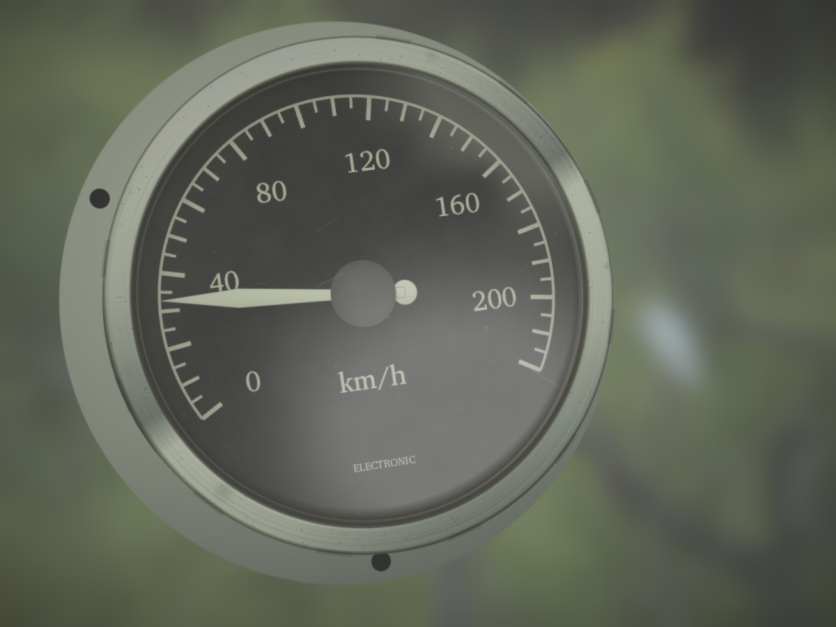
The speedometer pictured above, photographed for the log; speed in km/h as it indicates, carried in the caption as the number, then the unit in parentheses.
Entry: 32.5 (km/h)
